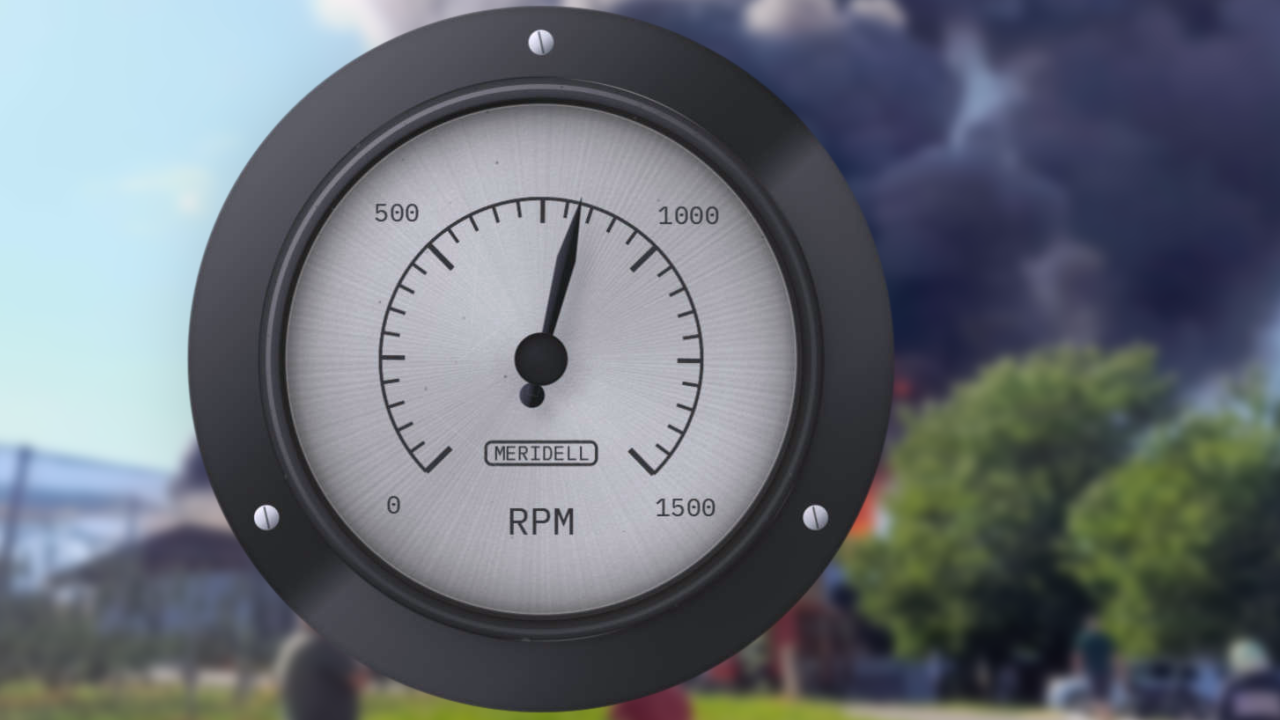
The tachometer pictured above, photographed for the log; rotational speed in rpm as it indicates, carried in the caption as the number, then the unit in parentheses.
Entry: 825 (rpm)
